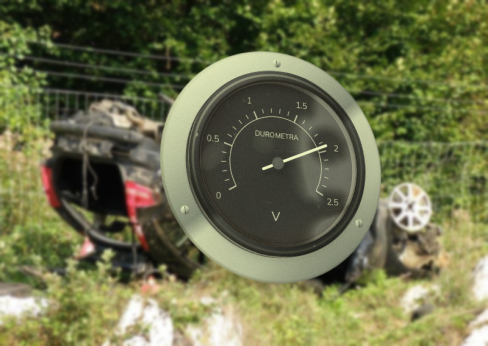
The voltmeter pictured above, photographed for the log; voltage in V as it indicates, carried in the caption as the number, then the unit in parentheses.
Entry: 1.95 (V)
